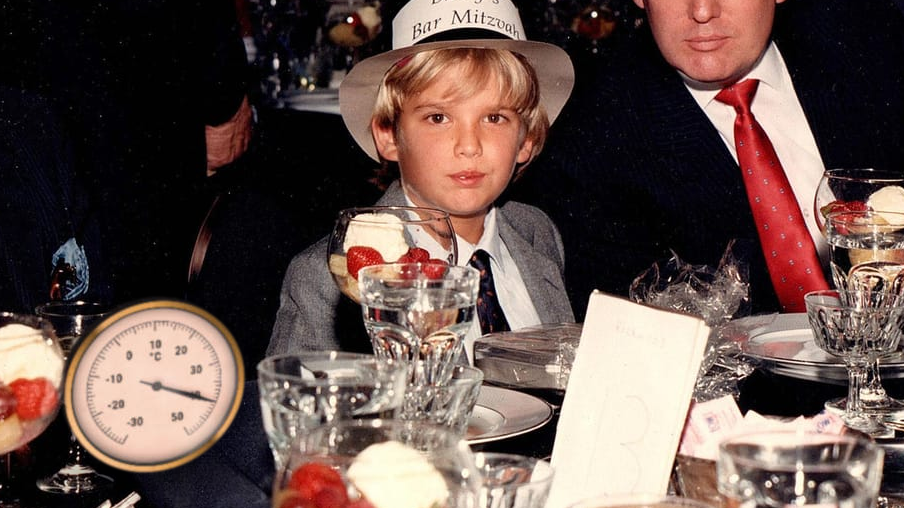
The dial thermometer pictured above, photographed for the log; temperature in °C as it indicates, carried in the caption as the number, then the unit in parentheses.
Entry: 40 (°C)
